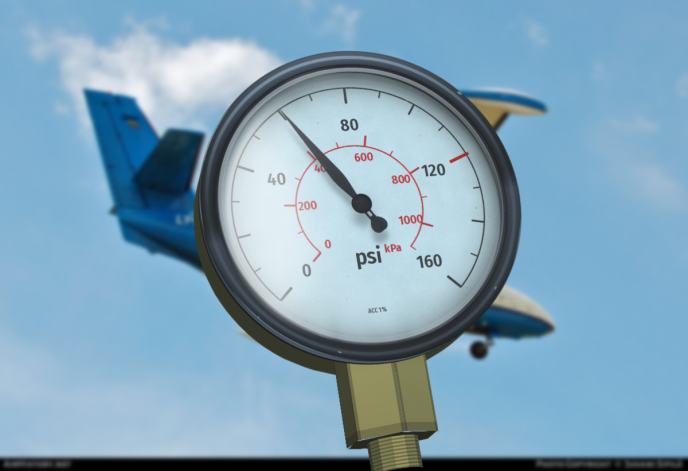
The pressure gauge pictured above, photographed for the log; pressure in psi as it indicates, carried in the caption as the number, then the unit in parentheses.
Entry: 60 (psi)
